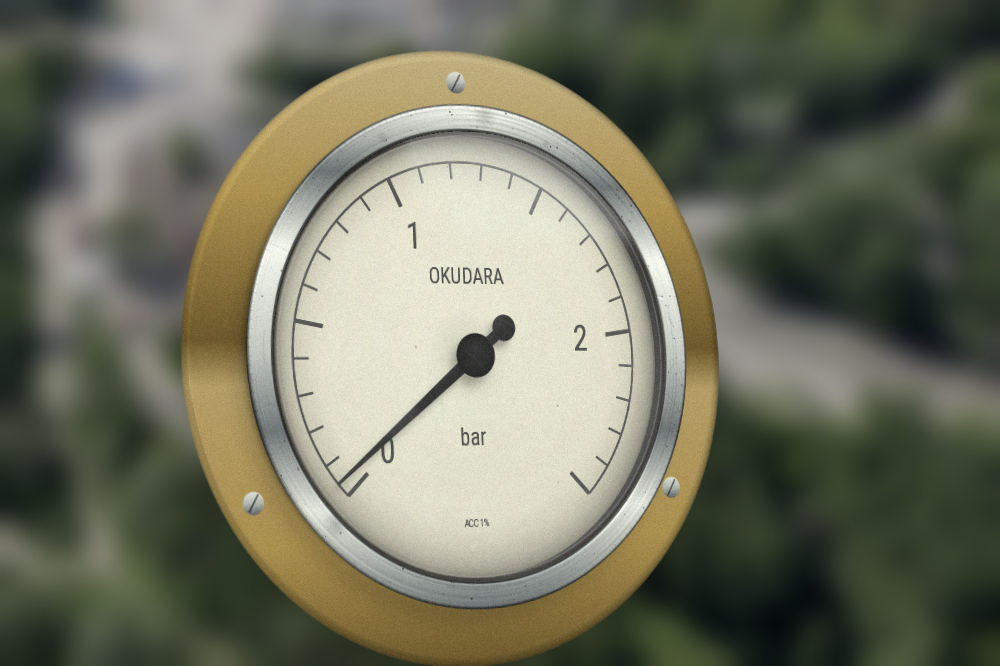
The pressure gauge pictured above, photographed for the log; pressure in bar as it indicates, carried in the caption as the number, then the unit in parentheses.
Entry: 0.05 (bar)
